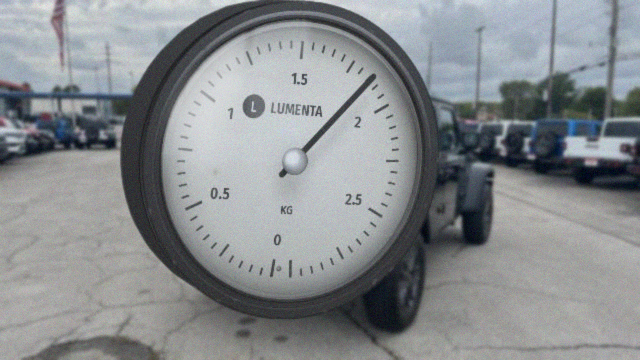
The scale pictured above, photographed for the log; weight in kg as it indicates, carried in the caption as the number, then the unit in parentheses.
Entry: 1.85 (kg)
